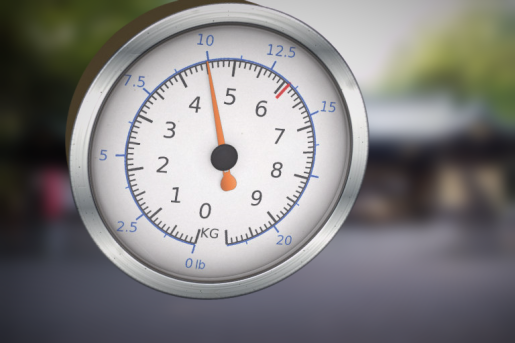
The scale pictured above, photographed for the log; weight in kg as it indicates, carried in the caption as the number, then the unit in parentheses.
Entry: 4.5 (kg)
